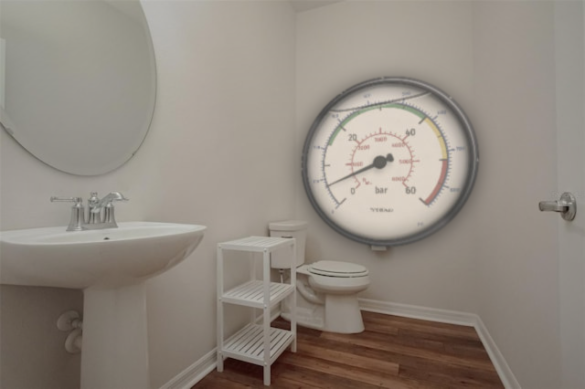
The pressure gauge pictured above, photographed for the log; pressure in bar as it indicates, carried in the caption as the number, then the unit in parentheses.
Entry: 5 (bar)
